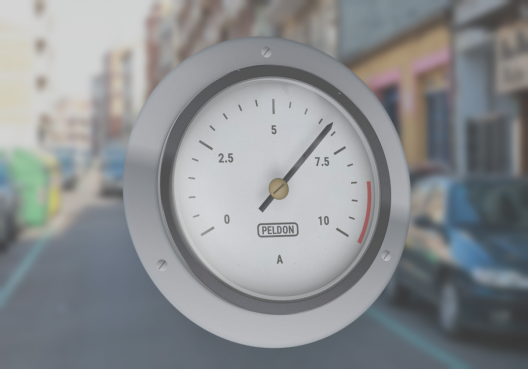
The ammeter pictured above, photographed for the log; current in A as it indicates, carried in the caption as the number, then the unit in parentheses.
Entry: 6.75 (A)
